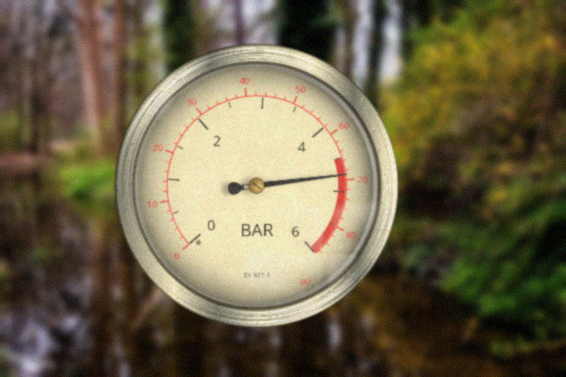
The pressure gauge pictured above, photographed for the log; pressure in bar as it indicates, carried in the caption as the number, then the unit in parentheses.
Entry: 4.75 (bar)
